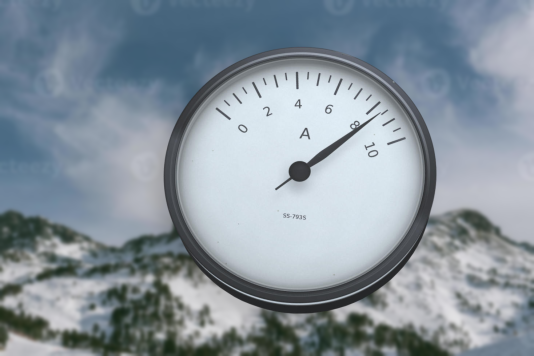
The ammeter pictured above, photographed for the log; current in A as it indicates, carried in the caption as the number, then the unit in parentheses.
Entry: 8.5 (A)
